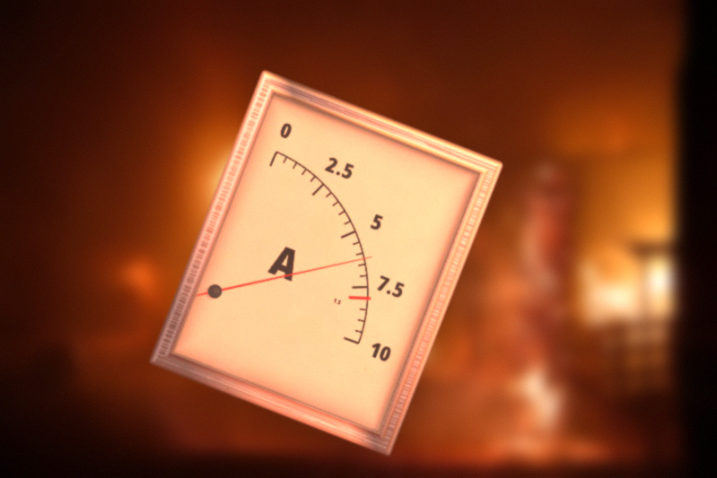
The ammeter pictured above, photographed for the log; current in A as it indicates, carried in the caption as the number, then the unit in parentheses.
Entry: 6.25 (A)
